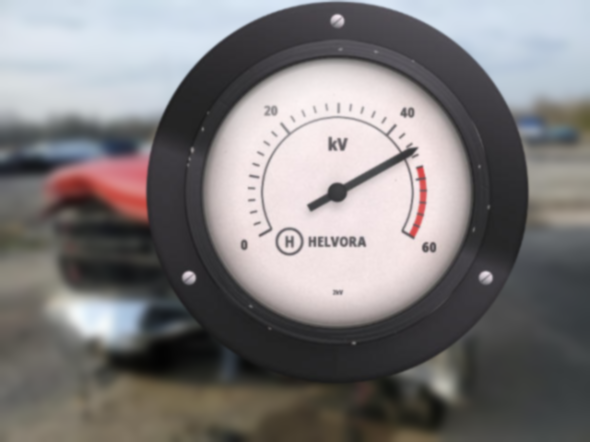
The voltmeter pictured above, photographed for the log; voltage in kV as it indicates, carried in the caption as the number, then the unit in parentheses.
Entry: 45 (kV)
